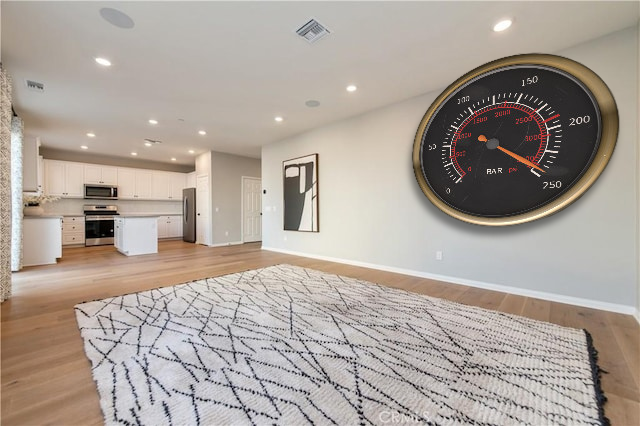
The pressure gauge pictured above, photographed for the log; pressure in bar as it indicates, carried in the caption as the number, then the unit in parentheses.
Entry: 245 (bar)
